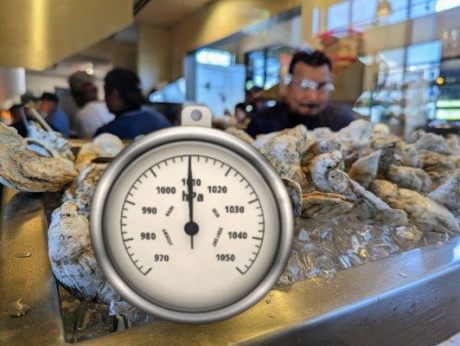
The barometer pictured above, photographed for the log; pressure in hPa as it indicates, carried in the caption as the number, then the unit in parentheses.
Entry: 1010 (hPa)
